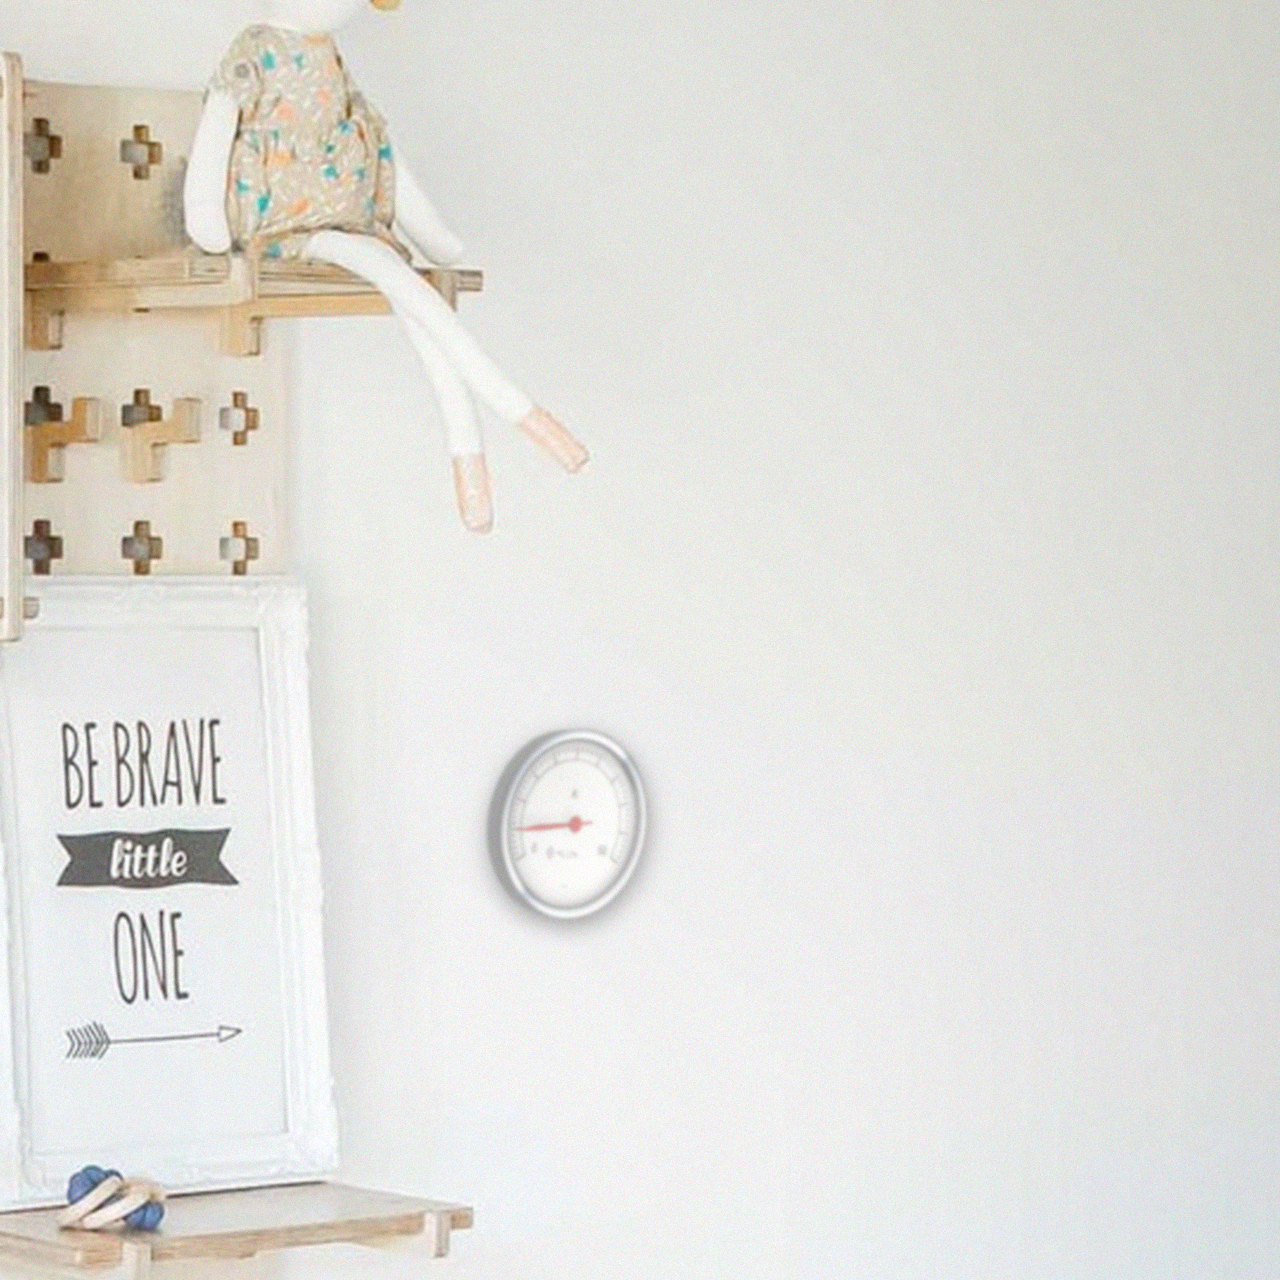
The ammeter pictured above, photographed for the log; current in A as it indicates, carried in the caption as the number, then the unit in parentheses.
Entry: 5 (A)
